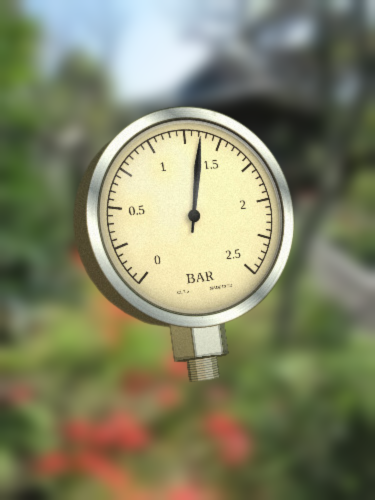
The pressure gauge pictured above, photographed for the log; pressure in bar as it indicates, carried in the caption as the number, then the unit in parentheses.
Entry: 1.35 (bar)
